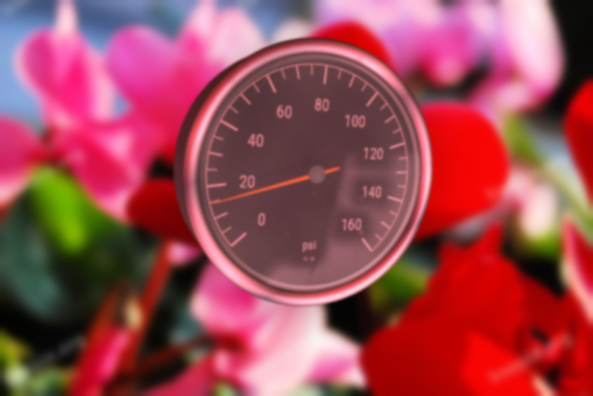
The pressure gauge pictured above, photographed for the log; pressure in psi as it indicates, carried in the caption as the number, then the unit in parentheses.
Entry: 15 (psi)
